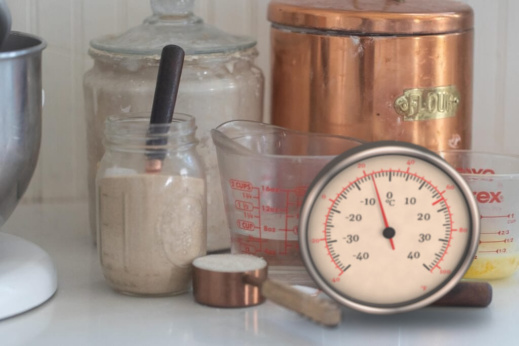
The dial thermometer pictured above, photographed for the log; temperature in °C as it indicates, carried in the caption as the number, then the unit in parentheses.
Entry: -5 (°C)
